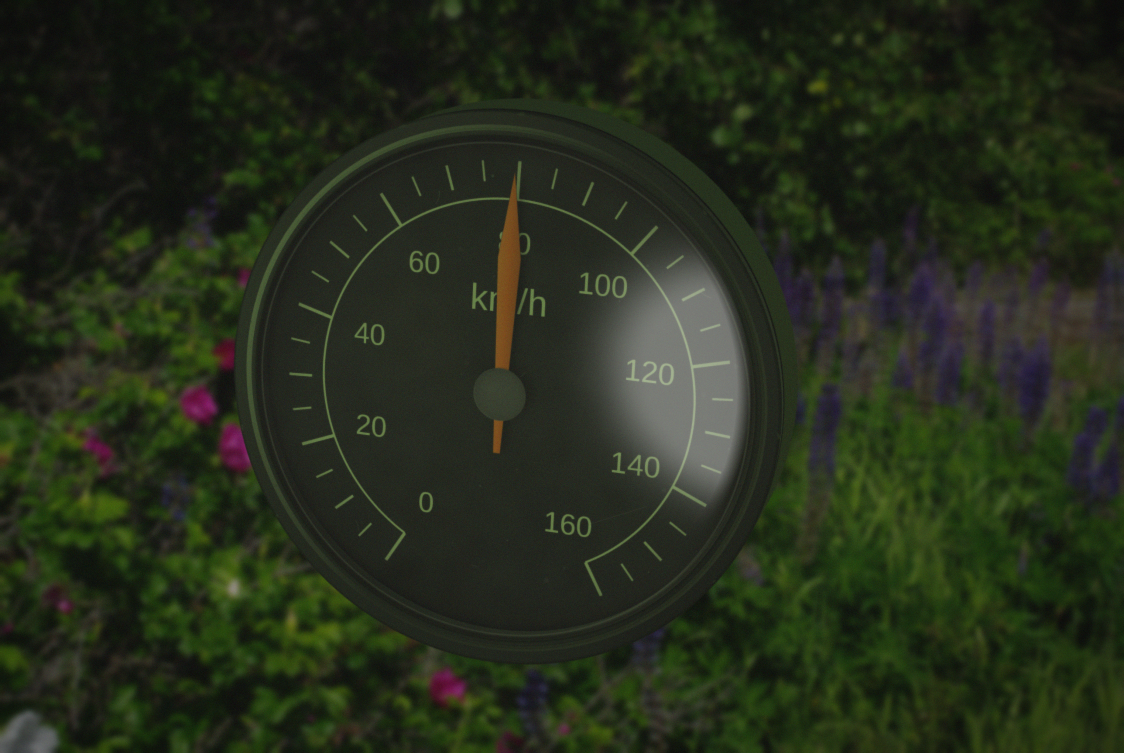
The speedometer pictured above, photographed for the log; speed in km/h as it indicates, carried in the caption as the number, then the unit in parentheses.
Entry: 80 (km/h)
